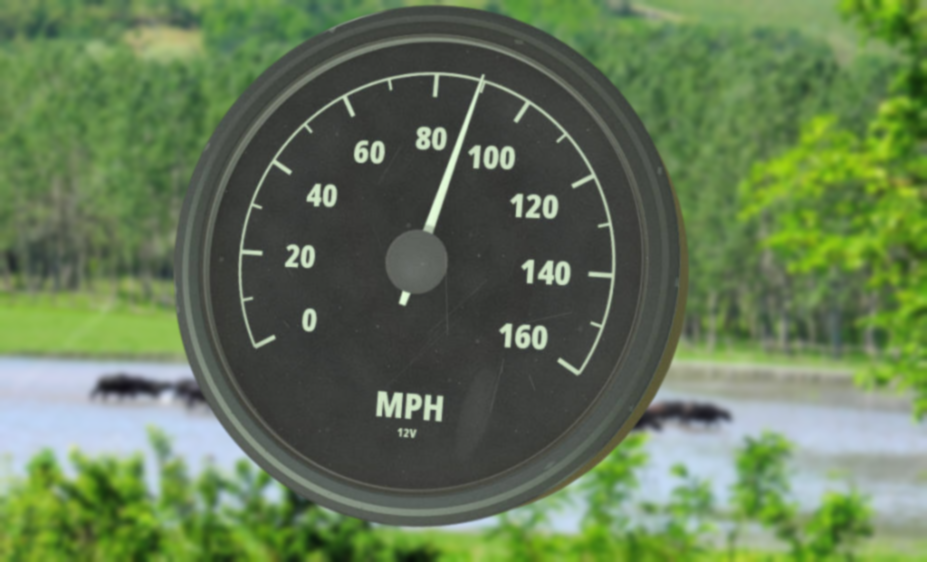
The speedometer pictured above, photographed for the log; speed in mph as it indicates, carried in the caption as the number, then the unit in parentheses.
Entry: 90 (mph)
